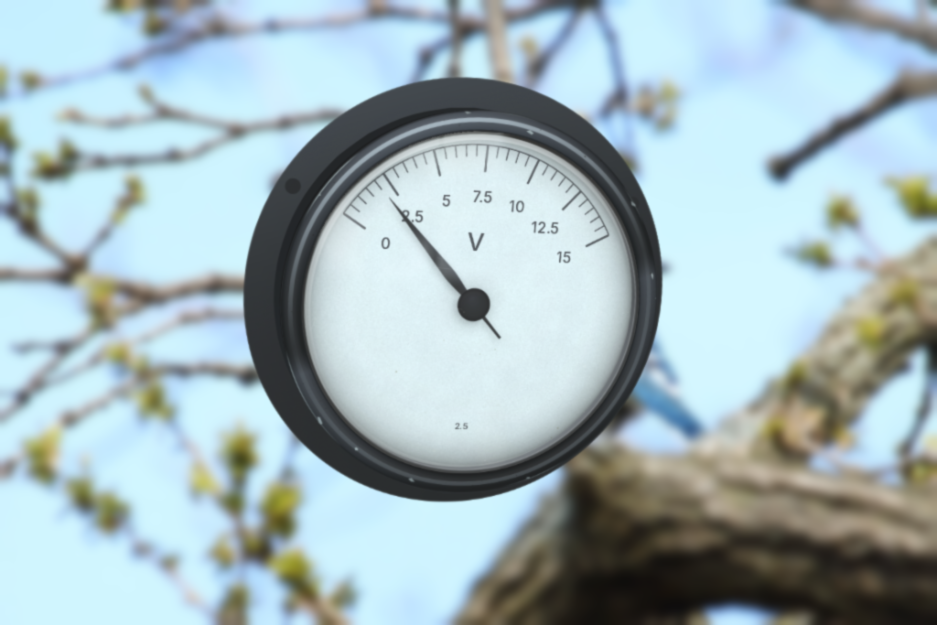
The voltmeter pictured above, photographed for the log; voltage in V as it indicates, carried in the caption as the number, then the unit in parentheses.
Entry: 2 (V)
